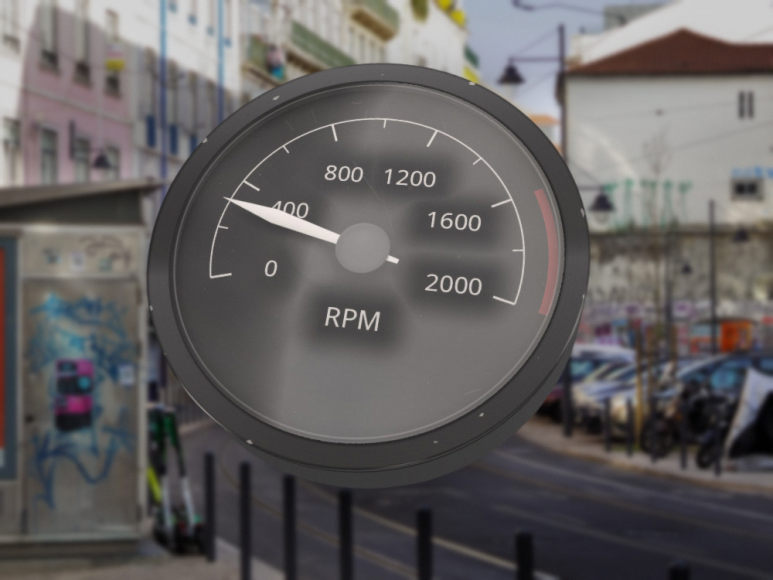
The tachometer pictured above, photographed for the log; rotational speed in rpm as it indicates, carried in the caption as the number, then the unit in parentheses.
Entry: 300 (rpm)
